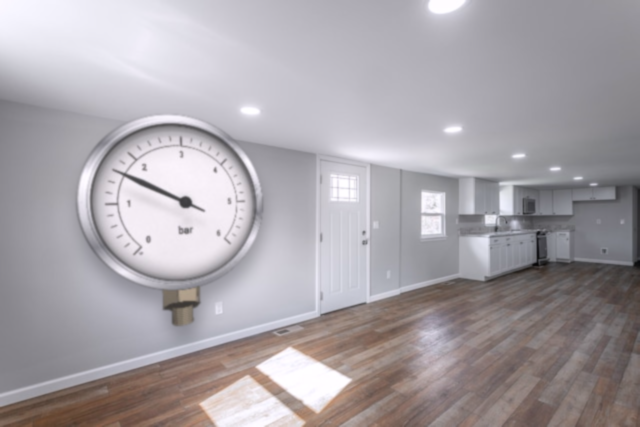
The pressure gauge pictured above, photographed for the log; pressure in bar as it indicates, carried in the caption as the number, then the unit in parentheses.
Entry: 1.6 (bar)
